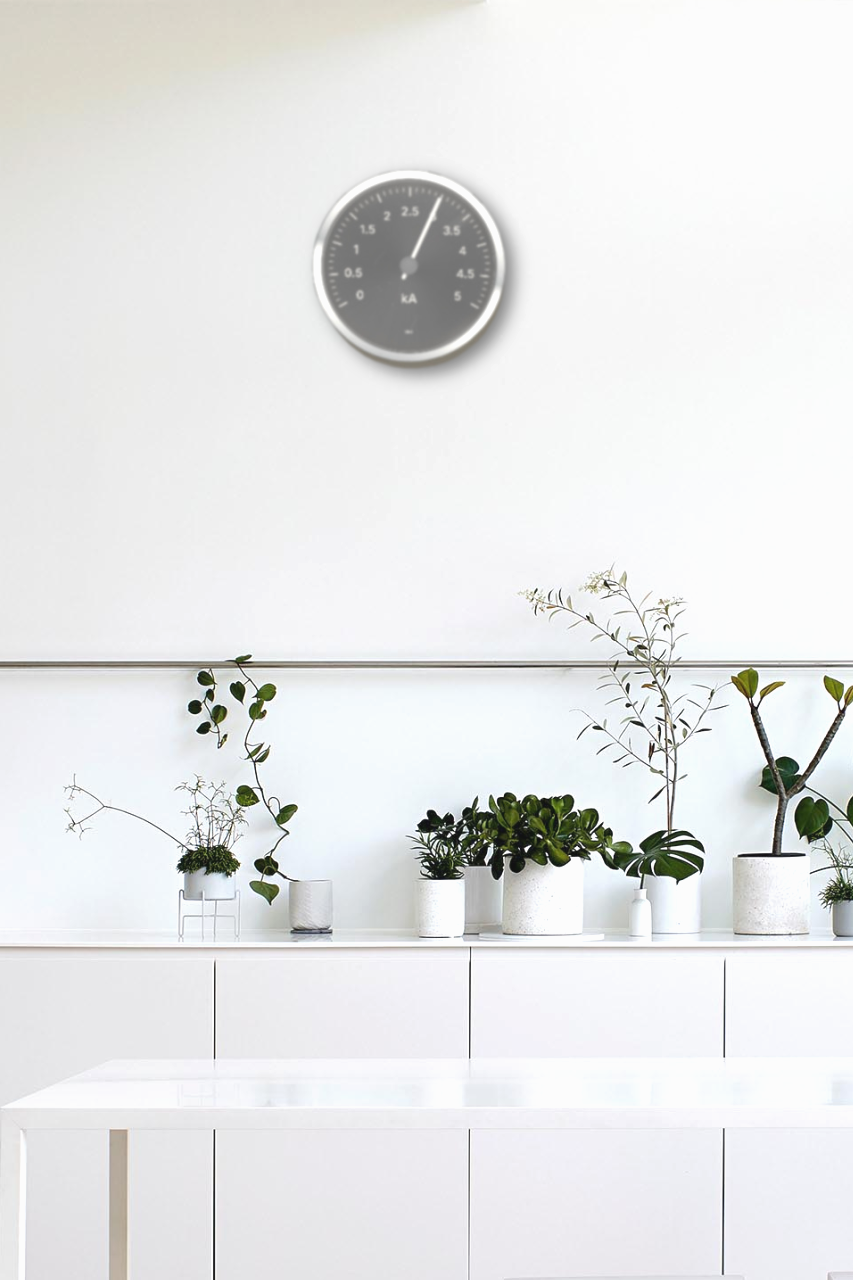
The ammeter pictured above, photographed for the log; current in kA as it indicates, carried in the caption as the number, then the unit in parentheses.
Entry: 3 (kA)
